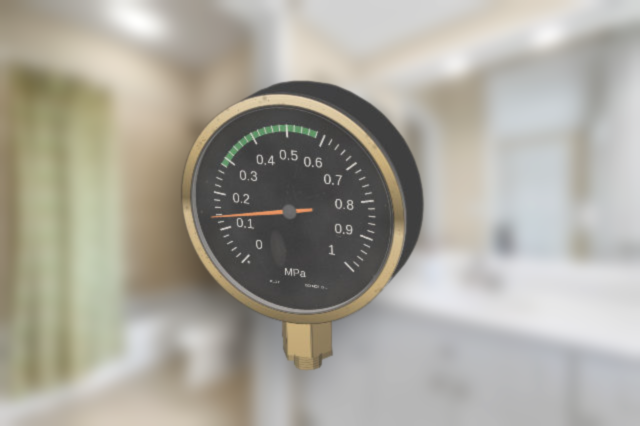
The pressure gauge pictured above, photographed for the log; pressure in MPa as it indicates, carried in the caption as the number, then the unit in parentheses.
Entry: 0.14 (MPa)
